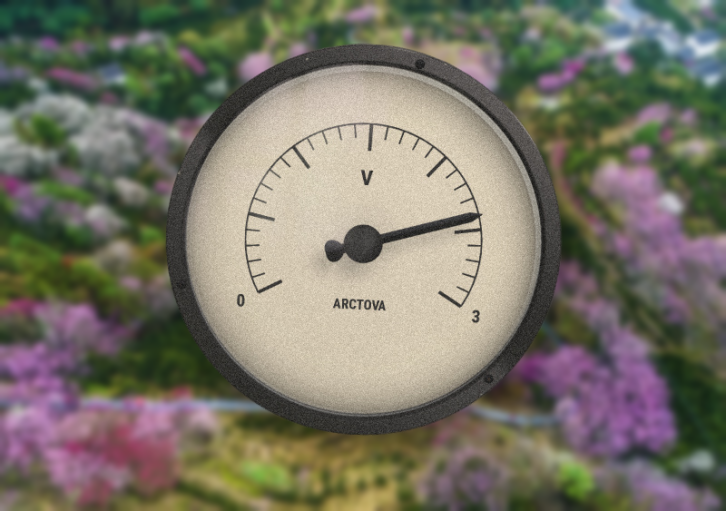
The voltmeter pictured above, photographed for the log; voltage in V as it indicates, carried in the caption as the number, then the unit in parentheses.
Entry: 2.4 (V)
